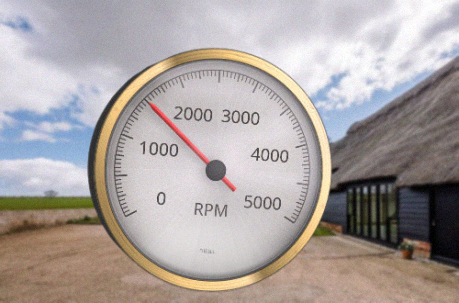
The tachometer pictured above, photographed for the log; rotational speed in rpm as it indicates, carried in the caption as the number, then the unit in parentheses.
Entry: 1500 (rpm)
